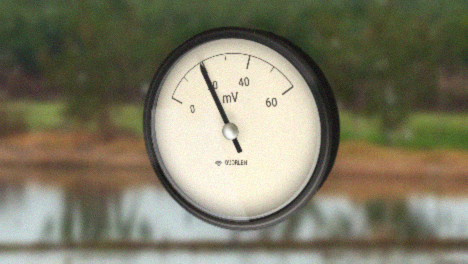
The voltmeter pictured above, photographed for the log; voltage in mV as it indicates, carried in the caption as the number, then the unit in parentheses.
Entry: 20 (mV)
